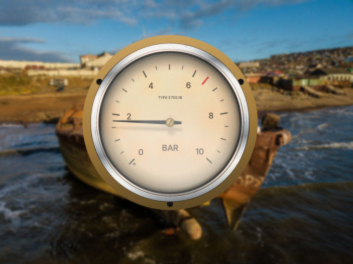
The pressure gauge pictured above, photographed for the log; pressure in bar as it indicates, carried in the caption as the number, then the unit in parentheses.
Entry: 1.75 (bar)
